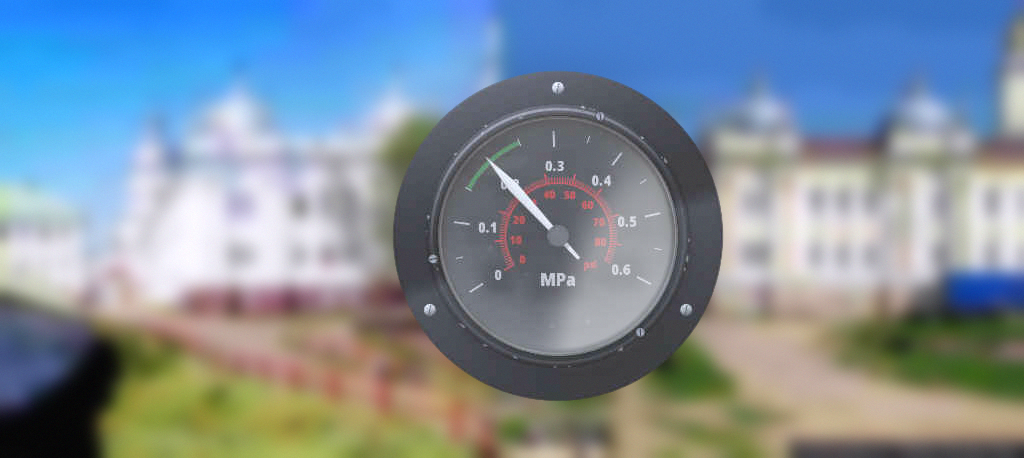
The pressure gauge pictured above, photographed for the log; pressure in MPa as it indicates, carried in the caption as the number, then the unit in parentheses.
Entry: 0.2 (MPa)
